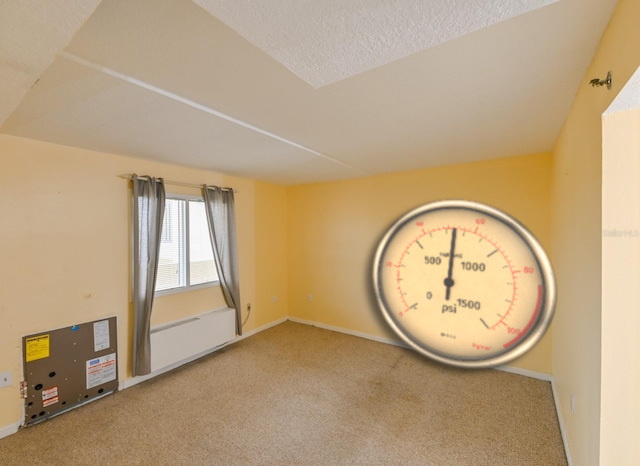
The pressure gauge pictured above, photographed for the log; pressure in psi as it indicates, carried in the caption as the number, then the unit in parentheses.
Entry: 750 (psi)
